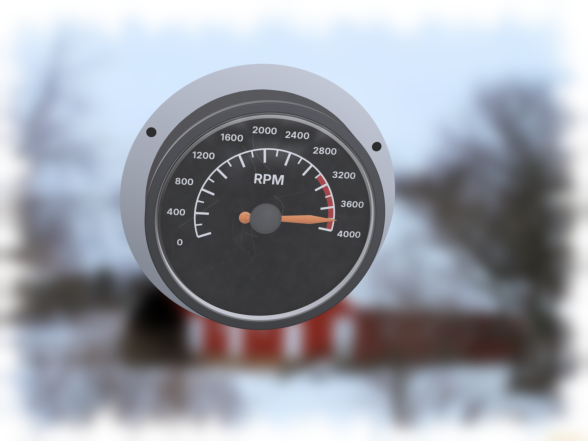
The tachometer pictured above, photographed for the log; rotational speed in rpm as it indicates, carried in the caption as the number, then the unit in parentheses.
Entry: 3800 (rpm)
